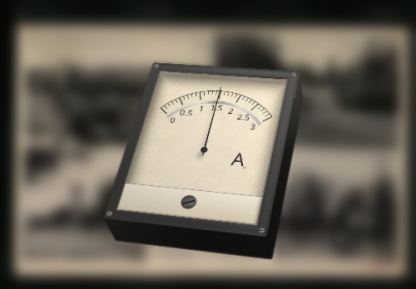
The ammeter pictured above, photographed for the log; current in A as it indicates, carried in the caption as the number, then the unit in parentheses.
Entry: 1.5 (A)
